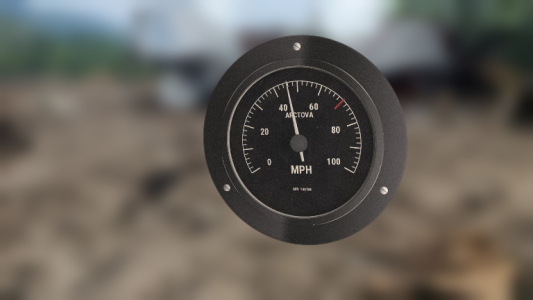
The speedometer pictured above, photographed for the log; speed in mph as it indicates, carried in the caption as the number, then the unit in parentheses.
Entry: 46 (mph)
